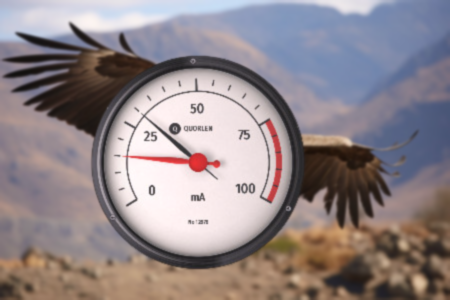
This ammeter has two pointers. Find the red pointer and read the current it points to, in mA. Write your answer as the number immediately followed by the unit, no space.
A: 15mA
